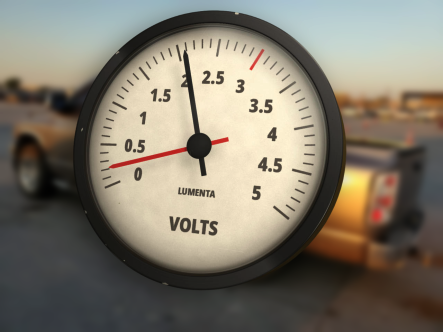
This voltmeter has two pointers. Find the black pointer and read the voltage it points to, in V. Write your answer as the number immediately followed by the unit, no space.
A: 2.1V
